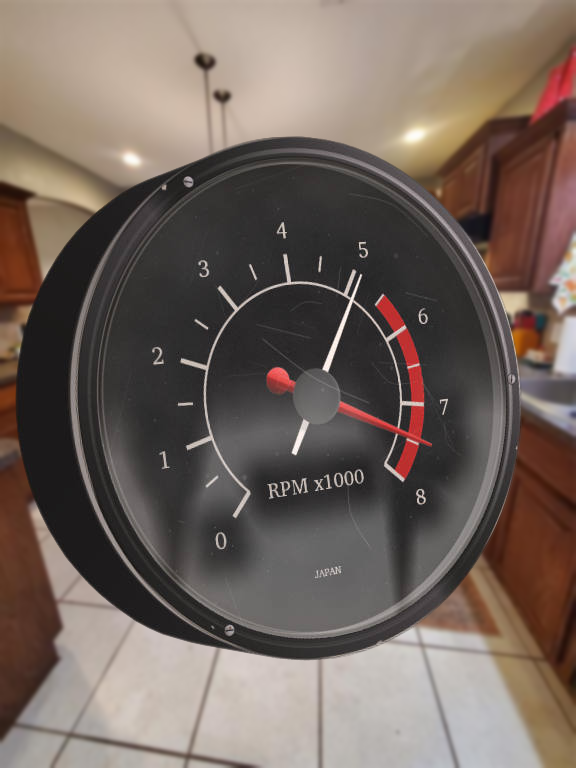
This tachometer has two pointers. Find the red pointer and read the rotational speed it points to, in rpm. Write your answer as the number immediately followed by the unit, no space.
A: 7500rpm
